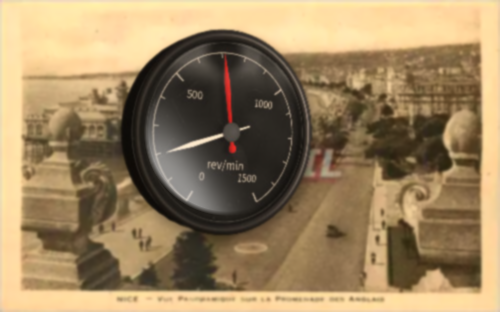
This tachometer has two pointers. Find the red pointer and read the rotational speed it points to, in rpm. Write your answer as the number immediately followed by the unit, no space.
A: 700rpm
